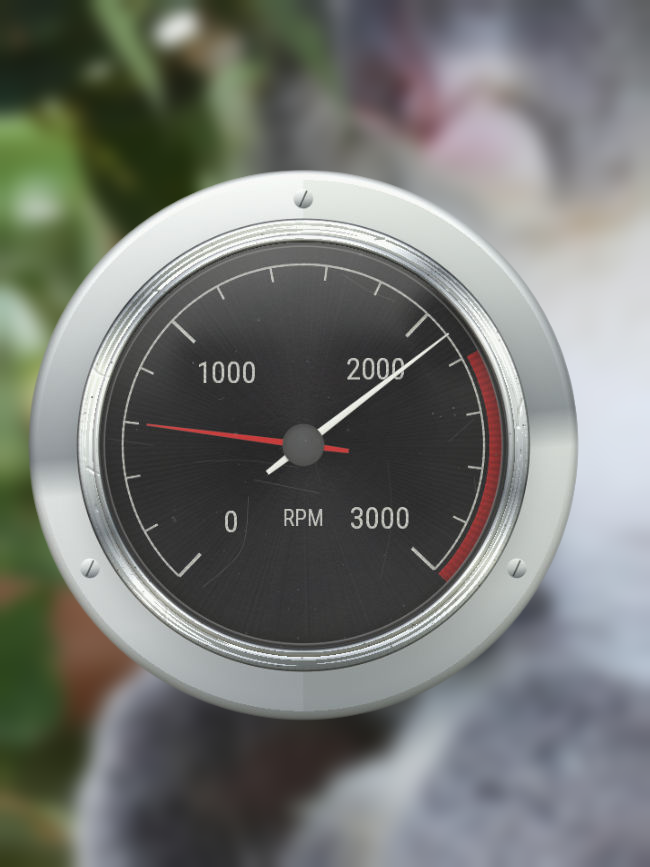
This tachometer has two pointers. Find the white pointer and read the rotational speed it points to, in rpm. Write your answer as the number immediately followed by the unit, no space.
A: 2100rpm
